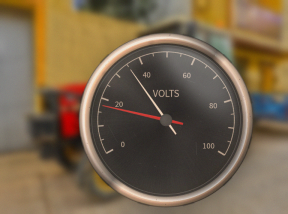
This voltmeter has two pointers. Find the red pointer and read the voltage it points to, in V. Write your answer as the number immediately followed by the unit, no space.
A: 17.5V
